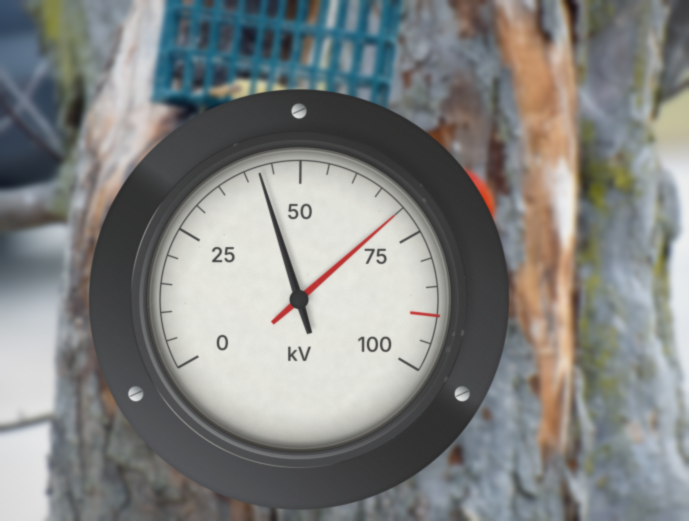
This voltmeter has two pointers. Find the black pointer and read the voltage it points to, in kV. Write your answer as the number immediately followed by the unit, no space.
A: 42.5kV
